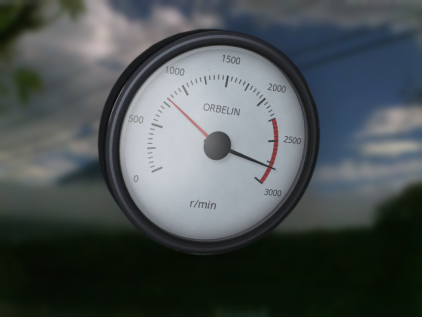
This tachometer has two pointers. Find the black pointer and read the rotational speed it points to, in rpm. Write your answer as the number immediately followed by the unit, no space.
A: 2800rpm
